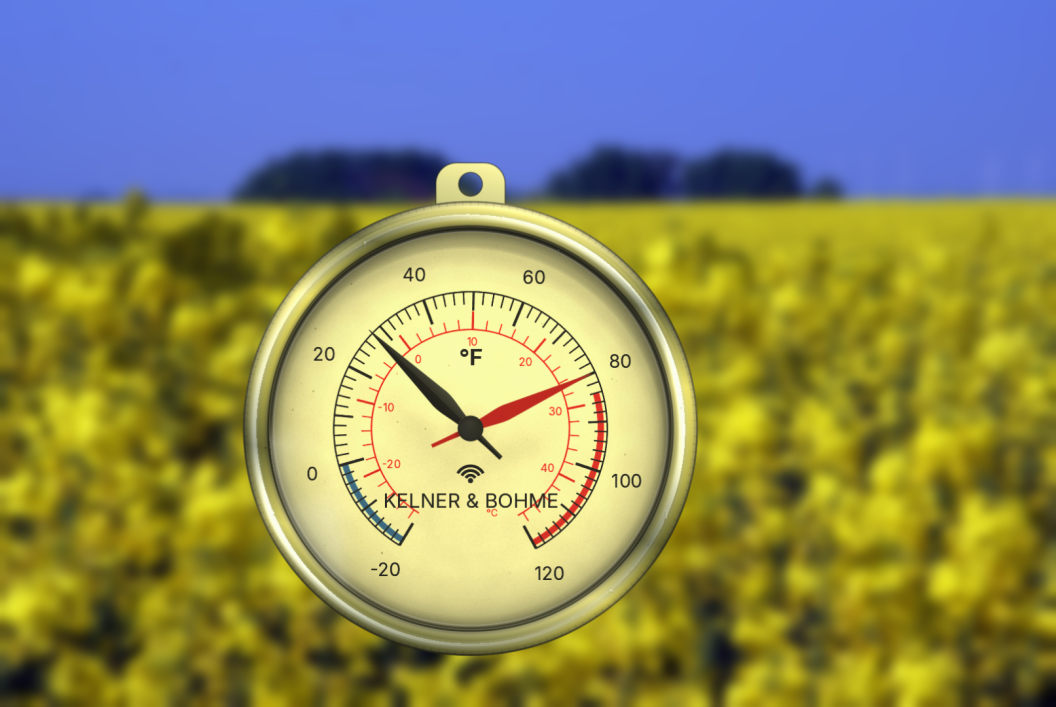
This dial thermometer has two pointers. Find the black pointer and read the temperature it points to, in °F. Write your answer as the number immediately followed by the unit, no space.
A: 28°F
